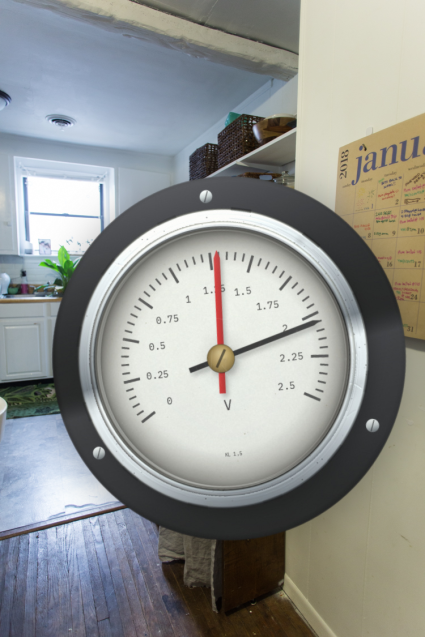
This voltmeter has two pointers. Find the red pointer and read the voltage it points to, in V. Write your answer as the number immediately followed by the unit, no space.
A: 1.3V
